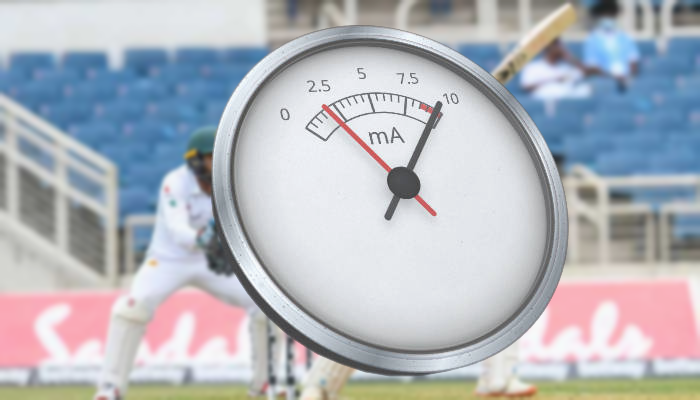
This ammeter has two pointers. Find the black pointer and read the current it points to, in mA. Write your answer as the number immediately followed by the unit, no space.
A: 9.5mA
